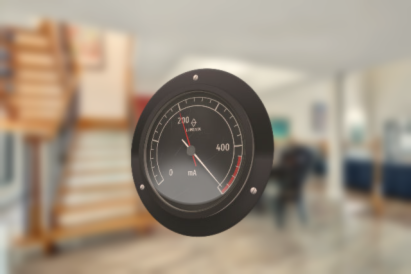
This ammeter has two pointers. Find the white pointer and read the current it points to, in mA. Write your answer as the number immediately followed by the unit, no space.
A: 490mA
